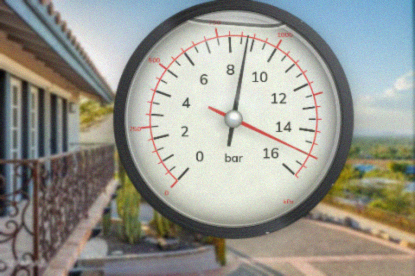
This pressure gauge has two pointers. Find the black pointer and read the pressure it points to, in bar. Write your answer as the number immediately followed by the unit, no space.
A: 8.75bar
